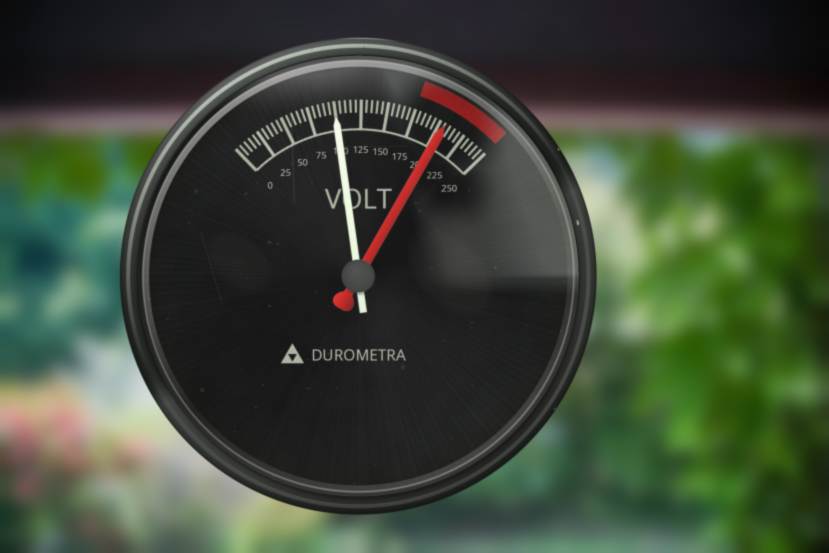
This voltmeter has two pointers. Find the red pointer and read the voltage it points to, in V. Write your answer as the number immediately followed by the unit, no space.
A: 205V
